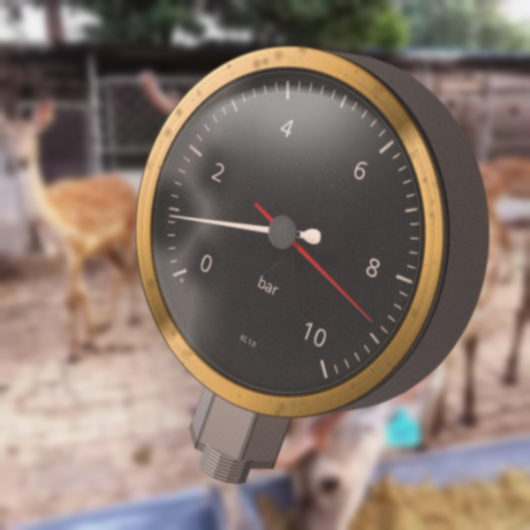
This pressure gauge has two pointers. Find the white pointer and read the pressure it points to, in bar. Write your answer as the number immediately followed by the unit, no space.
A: 0.9bar
